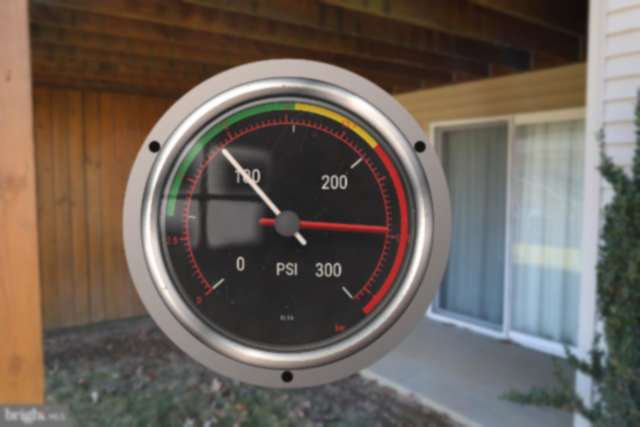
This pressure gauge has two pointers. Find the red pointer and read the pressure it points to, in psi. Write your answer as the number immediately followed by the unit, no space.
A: 250psi
